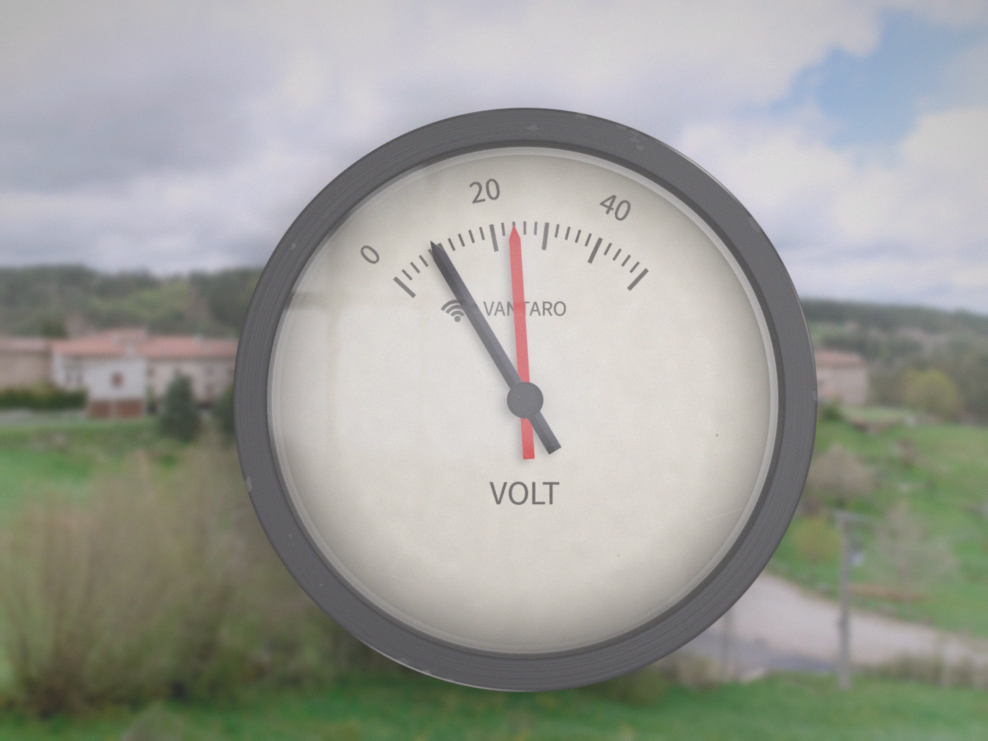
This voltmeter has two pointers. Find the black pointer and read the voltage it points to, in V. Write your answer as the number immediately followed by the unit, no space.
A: 9V
